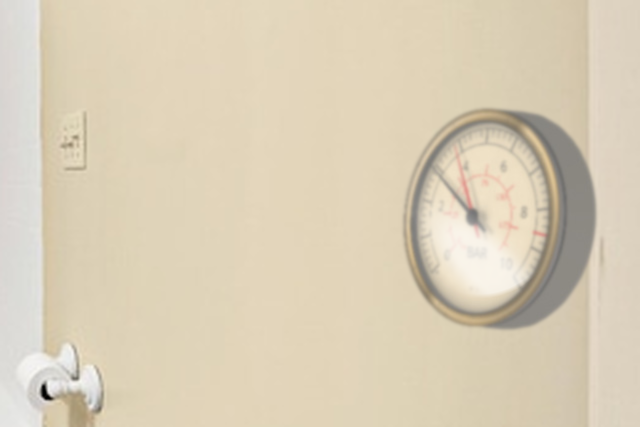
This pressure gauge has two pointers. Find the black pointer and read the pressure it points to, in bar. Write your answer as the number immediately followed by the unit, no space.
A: 3bar
